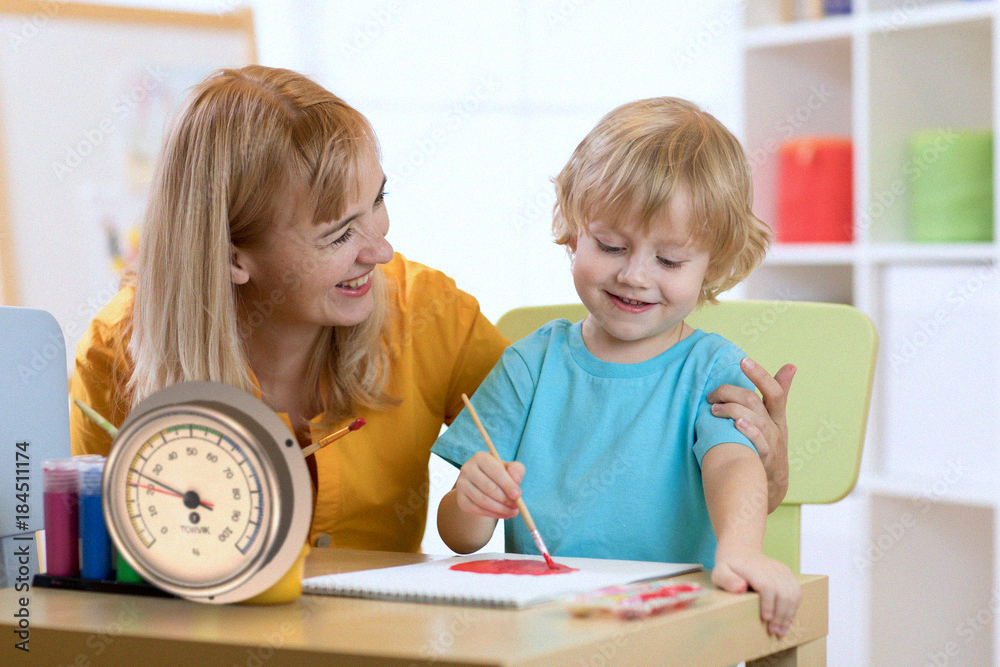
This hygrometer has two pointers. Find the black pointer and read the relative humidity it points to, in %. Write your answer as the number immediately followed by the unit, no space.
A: 25%
